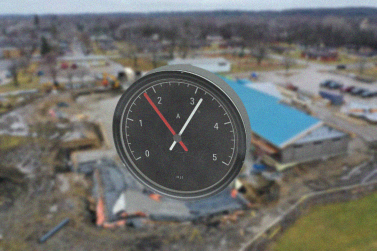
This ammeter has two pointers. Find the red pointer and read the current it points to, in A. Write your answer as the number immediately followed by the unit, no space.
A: 1.8A
